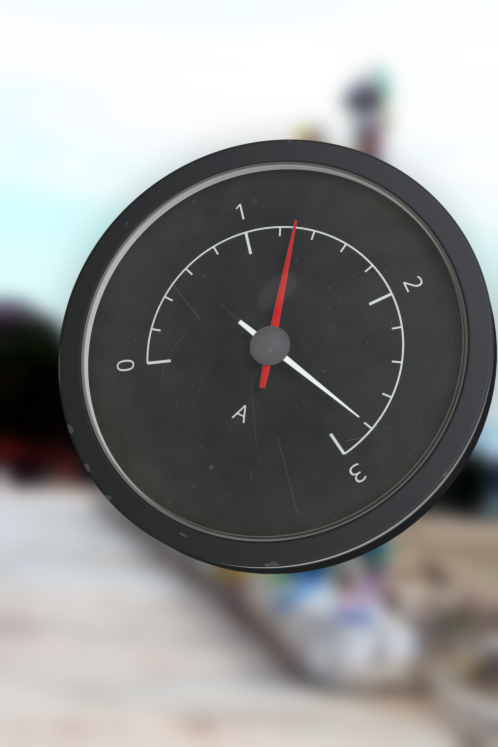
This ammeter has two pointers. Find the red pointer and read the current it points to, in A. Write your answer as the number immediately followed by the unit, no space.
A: 1.3A
